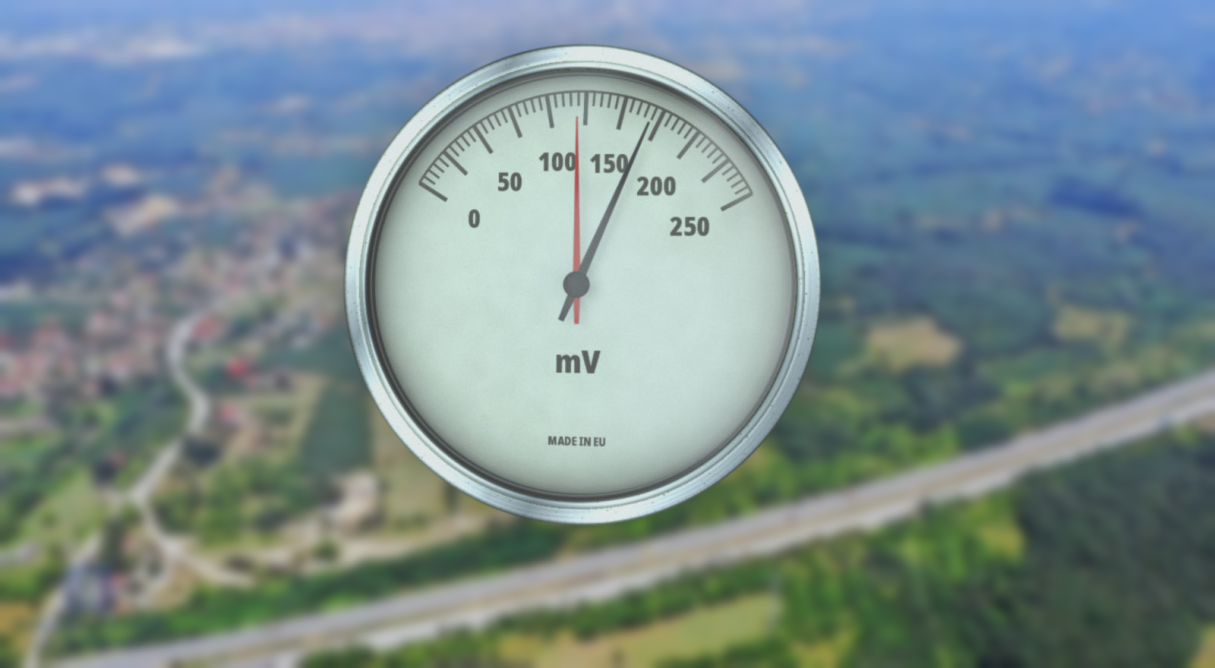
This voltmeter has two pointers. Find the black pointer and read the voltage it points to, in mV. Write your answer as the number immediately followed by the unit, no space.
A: 170mV
